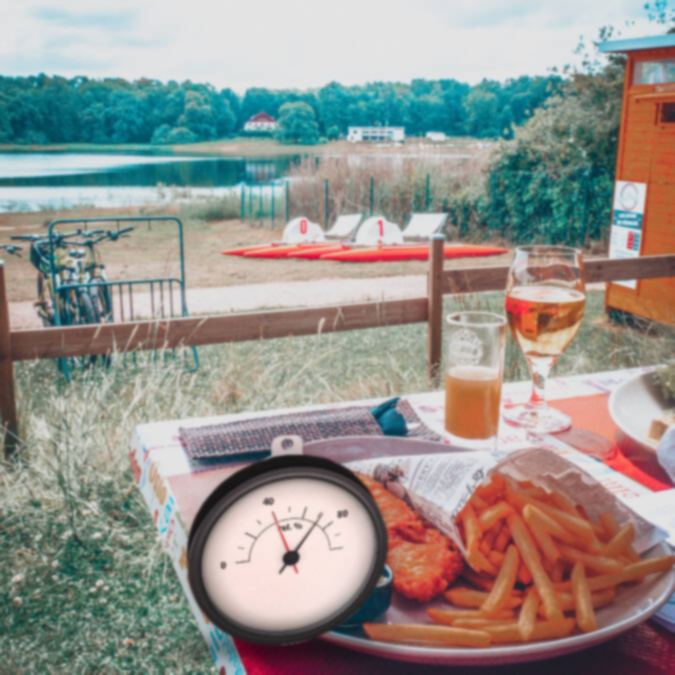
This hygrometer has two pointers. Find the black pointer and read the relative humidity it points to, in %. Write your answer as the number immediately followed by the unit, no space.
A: 70%
